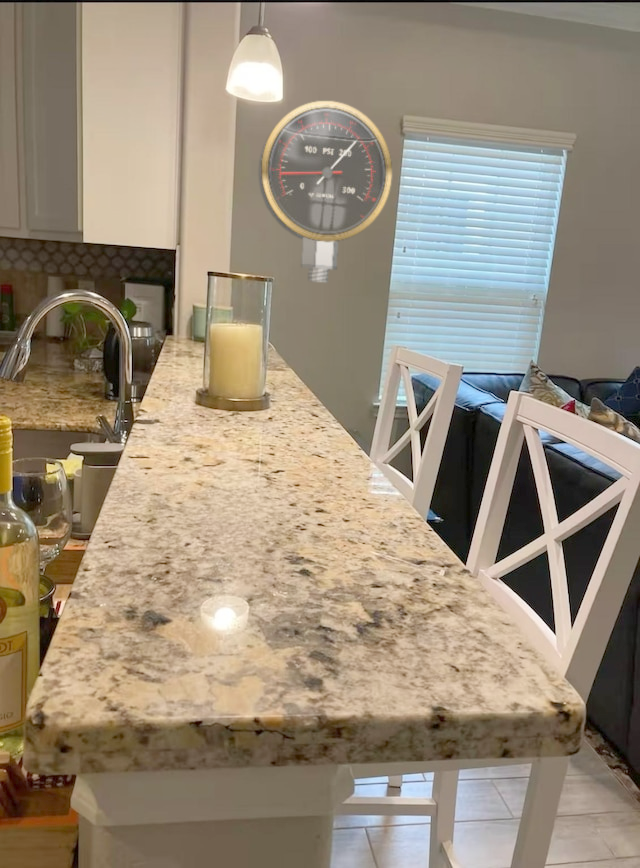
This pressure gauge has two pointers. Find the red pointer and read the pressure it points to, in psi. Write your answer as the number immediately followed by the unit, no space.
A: 30psi
